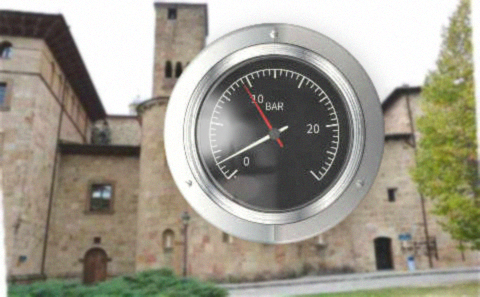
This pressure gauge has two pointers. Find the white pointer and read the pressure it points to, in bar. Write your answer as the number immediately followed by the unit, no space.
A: 1.5bar
